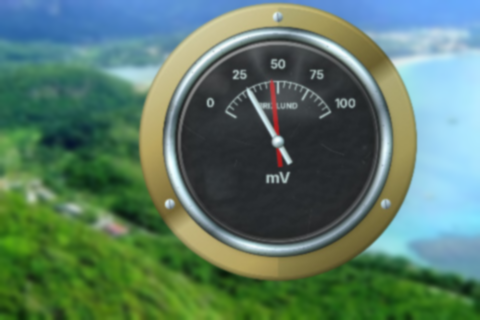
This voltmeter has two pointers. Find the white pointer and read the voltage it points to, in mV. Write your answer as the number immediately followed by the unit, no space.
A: 25mV
